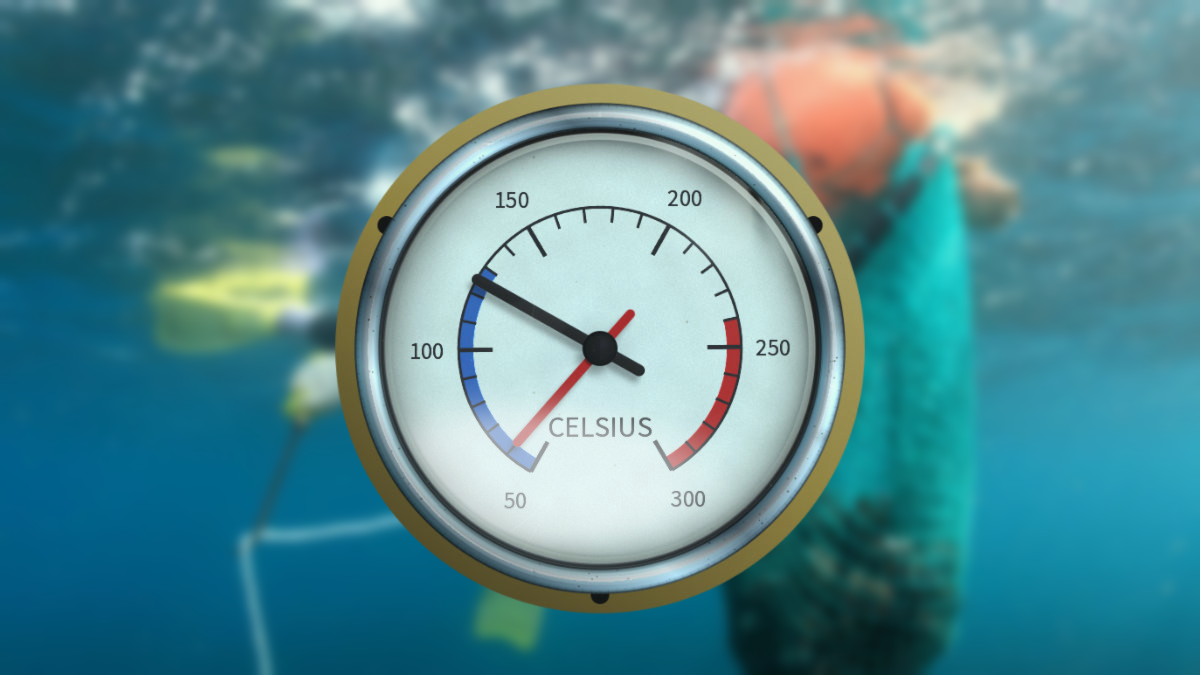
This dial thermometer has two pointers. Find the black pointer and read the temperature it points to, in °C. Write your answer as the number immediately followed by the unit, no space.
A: 125°C
